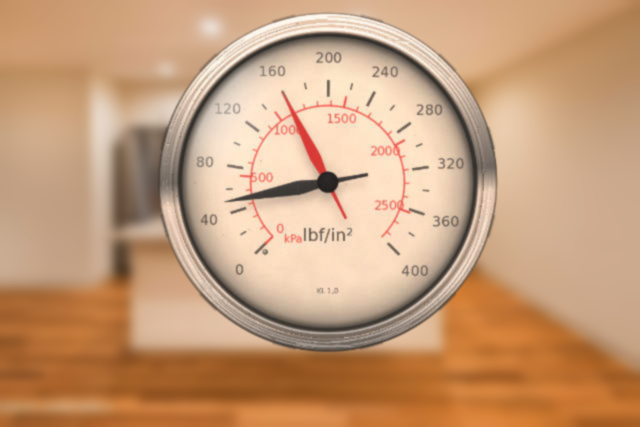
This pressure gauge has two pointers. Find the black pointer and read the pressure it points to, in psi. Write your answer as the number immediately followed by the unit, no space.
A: 50psi
